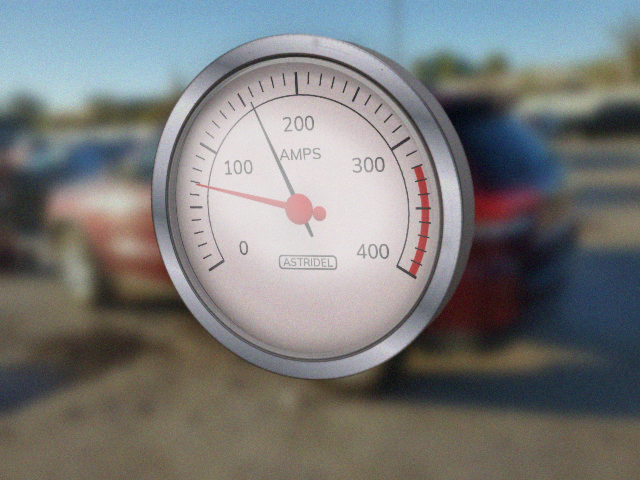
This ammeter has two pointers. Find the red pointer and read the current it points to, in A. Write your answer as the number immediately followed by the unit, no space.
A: 70A
